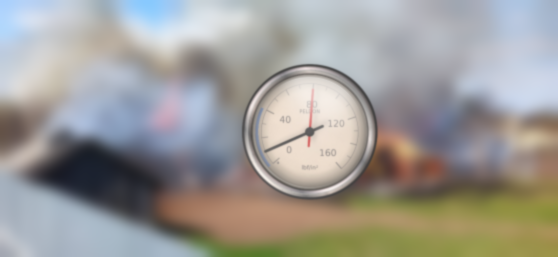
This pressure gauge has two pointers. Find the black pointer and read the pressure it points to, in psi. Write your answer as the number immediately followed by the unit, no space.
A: 10psi
